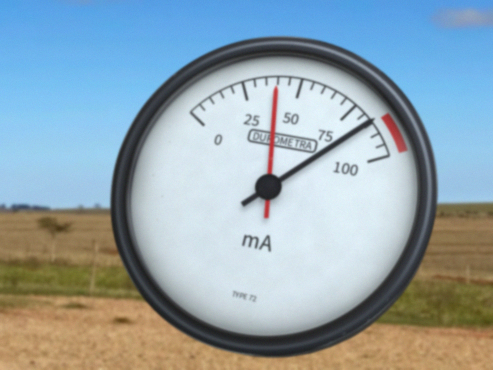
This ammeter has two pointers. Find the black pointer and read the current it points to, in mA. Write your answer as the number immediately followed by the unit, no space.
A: 85mA
